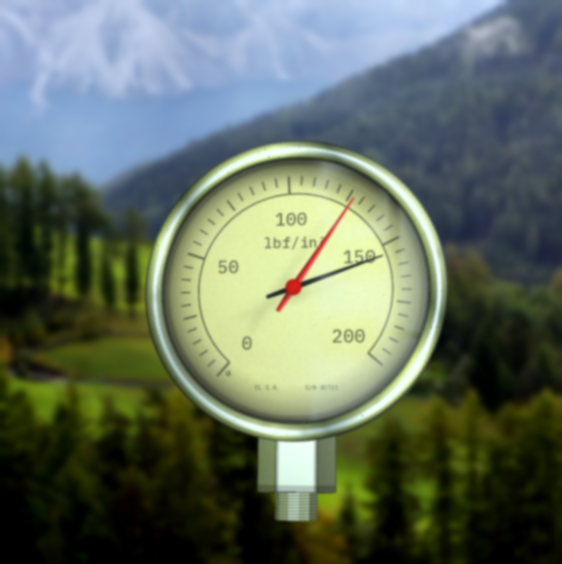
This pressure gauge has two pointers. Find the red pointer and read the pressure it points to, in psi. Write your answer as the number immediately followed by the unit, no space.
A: 127.5psi
